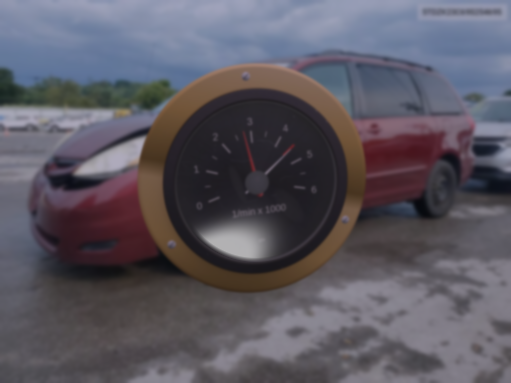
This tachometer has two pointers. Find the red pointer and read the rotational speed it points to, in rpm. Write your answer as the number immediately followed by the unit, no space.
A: 2750rpm
